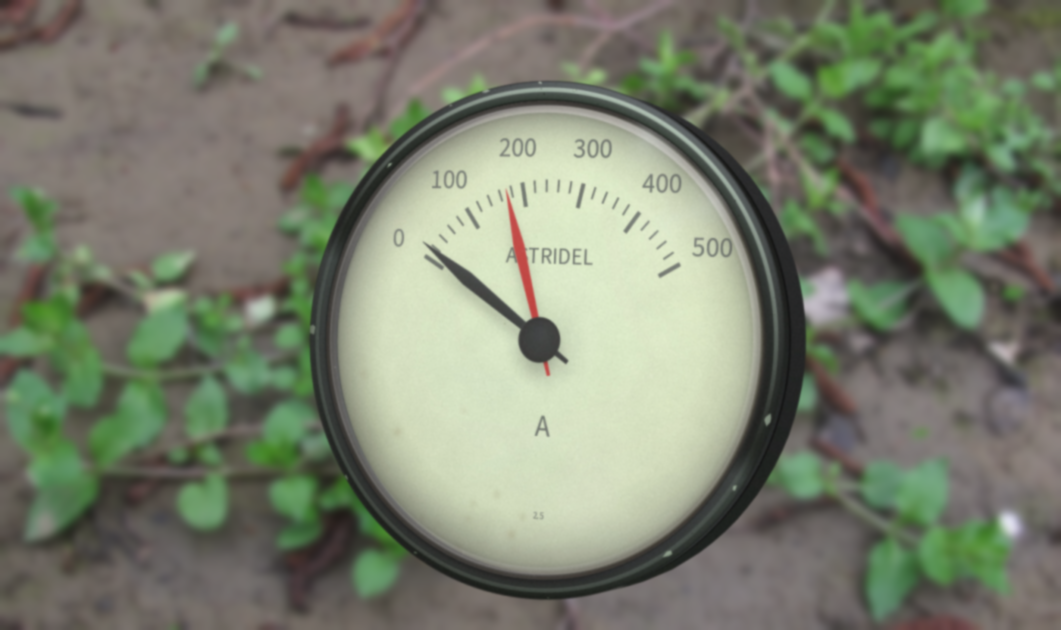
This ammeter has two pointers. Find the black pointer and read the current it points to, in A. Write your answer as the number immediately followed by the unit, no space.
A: 20A
